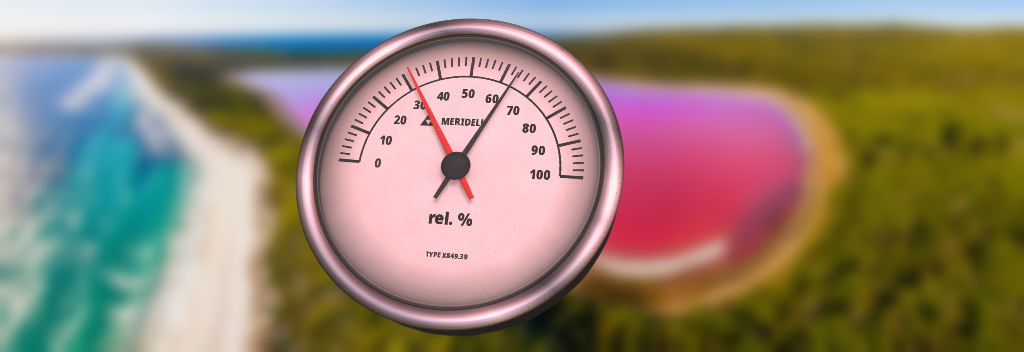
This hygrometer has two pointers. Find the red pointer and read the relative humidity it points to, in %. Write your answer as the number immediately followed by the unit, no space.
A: 32%
